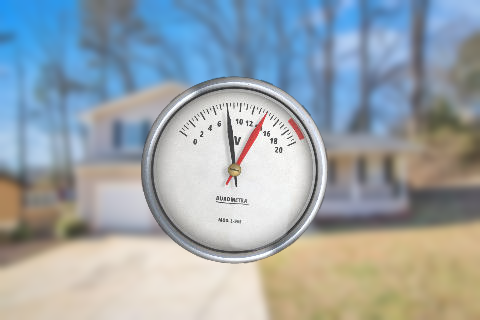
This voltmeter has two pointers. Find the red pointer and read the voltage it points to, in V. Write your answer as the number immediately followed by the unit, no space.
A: 14V
